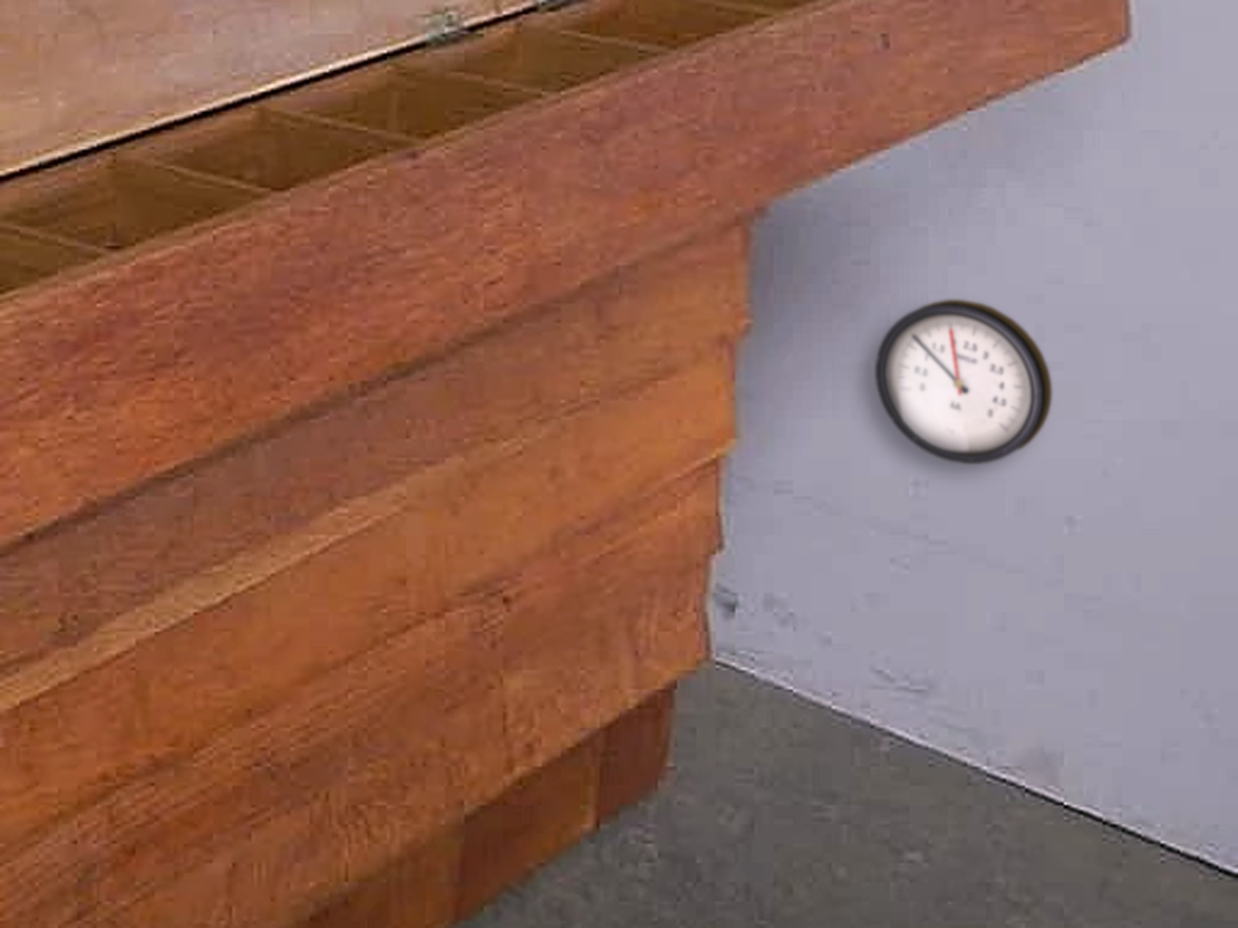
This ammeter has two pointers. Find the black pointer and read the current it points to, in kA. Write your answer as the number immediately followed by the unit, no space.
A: 1.25kA
